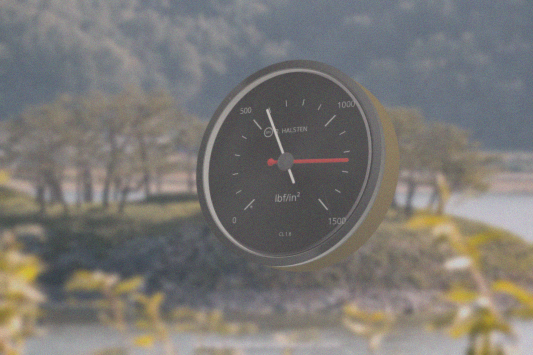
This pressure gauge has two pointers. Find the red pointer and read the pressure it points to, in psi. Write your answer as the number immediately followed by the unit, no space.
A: 1250psi
